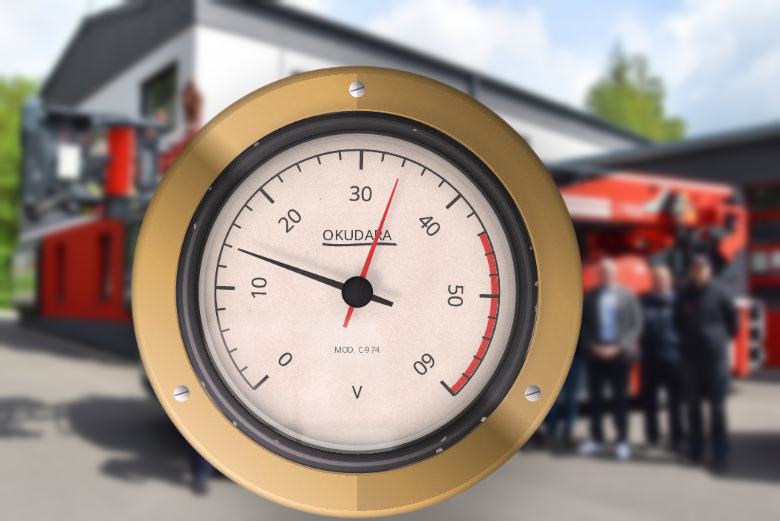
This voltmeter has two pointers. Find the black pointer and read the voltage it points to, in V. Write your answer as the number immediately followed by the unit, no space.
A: 14V
